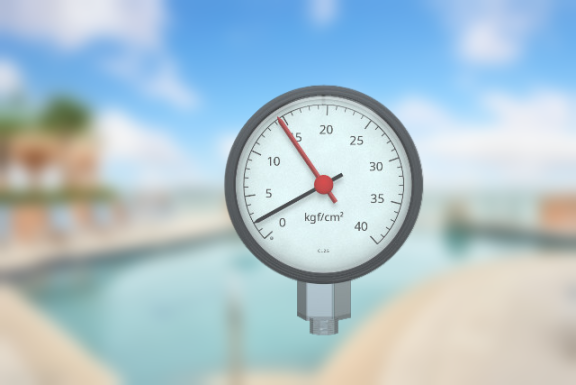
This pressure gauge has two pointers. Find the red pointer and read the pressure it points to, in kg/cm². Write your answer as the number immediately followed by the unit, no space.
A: 14.5kg/cm²
